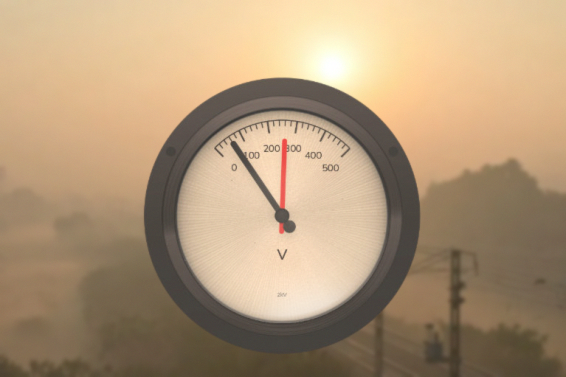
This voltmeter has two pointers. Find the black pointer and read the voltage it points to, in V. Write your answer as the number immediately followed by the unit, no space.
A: 60V
